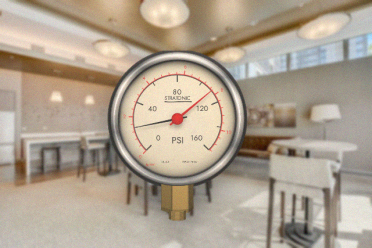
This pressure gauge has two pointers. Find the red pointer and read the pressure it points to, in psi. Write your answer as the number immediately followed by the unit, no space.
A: 110psi
